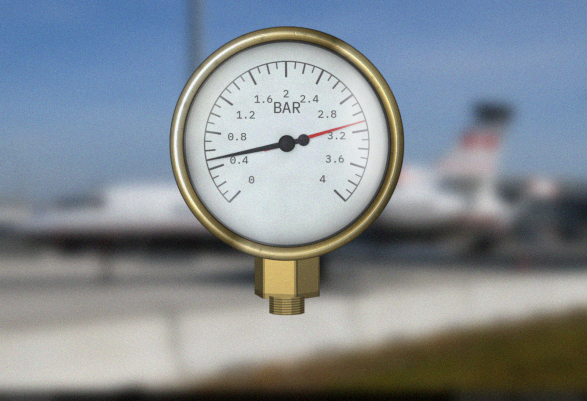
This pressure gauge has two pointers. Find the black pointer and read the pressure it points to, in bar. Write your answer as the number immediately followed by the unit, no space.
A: 0.5bar
